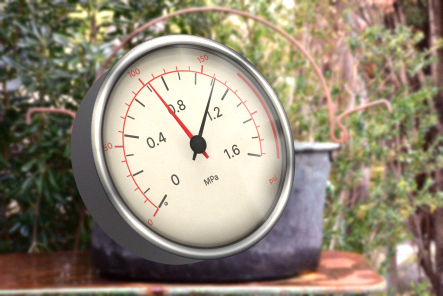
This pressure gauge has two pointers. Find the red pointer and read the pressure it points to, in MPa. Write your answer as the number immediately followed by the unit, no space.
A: 0.7MPa
